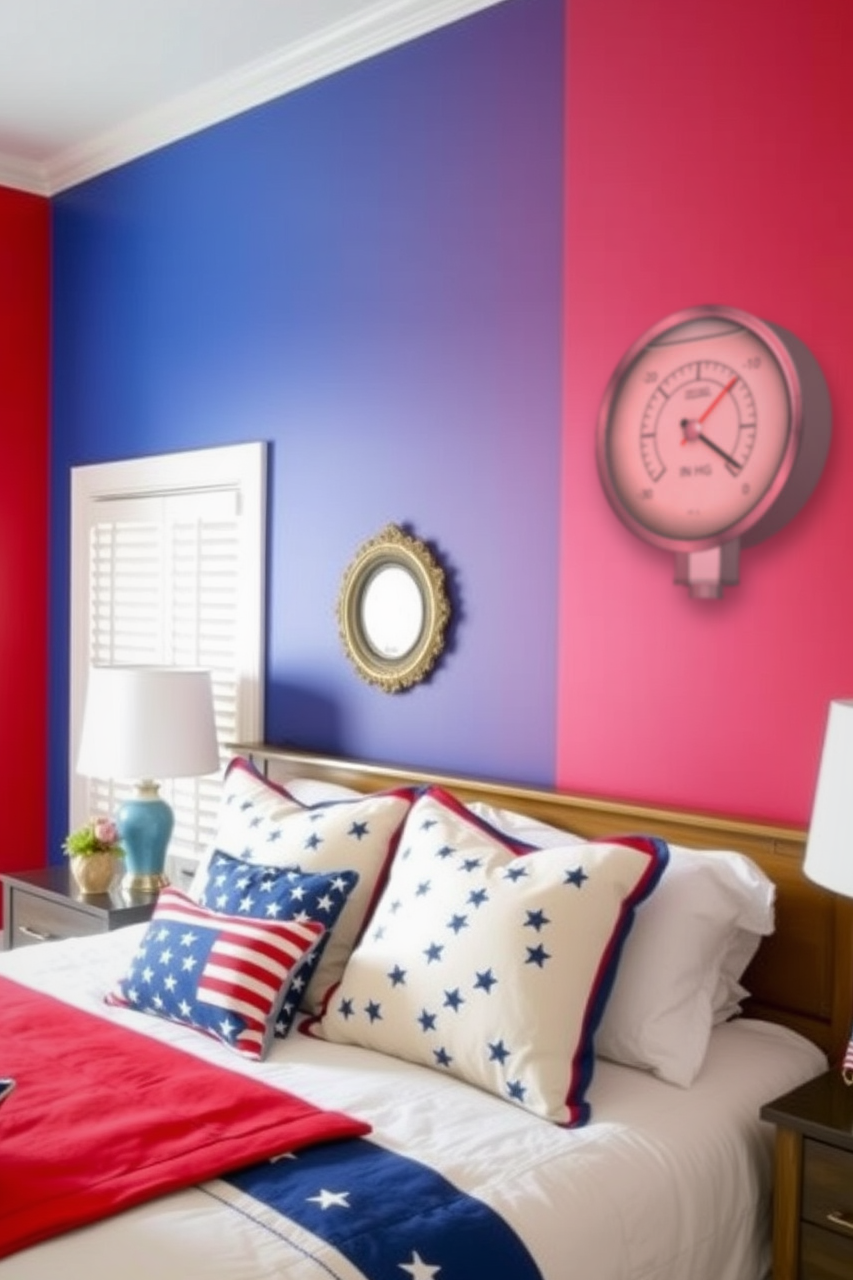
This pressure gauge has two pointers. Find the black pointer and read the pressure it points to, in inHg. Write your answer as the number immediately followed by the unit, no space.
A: -1inHg
